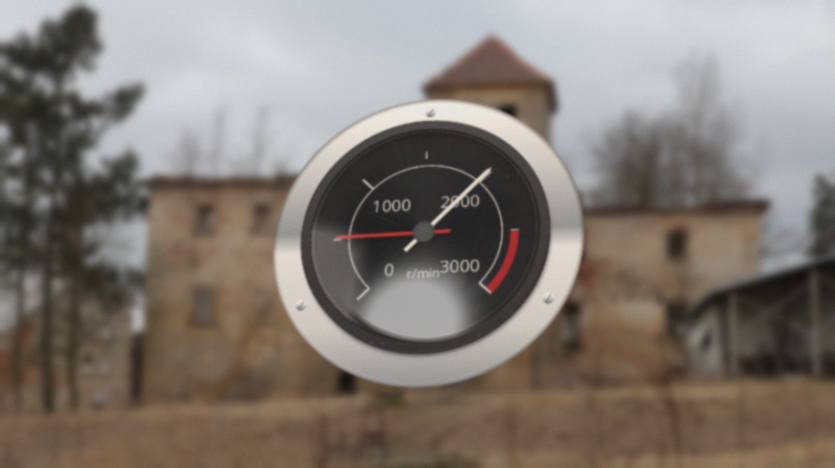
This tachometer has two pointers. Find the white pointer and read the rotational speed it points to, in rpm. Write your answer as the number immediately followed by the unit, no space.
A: 2000rpm
